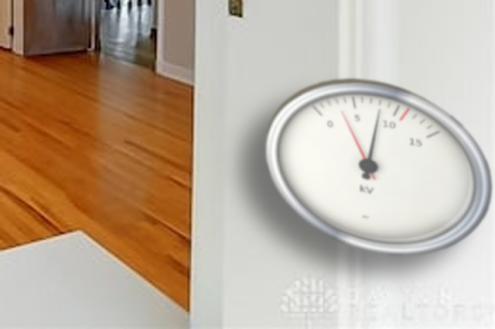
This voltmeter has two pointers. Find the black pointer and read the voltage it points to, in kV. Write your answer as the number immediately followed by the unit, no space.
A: 8kV
